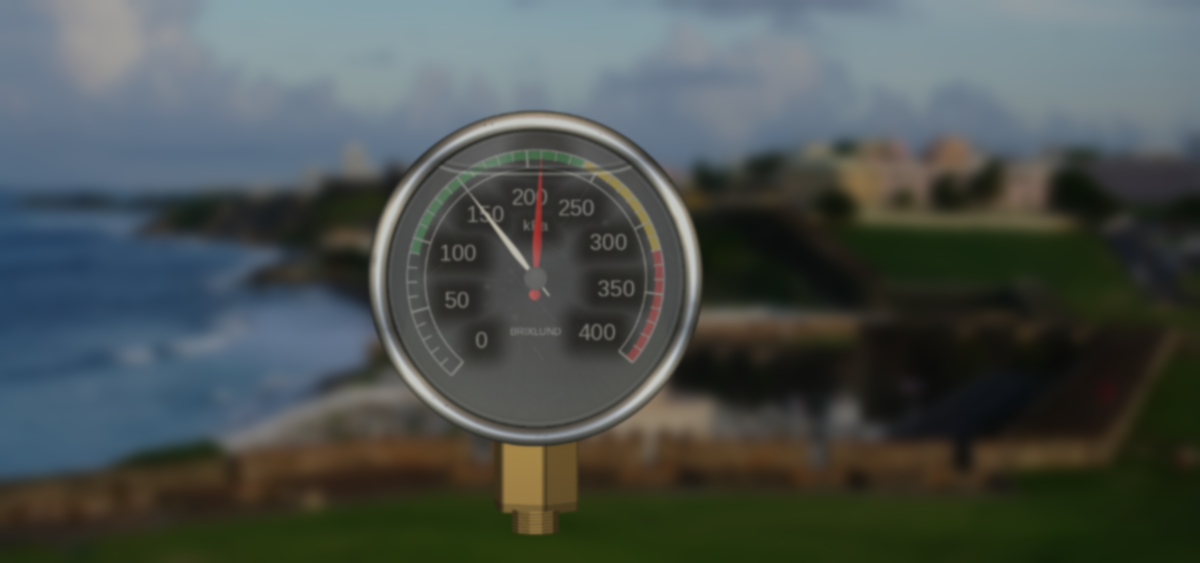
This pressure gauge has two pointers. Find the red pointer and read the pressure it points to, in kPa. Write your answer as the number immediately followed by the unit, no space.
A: 210kPa
